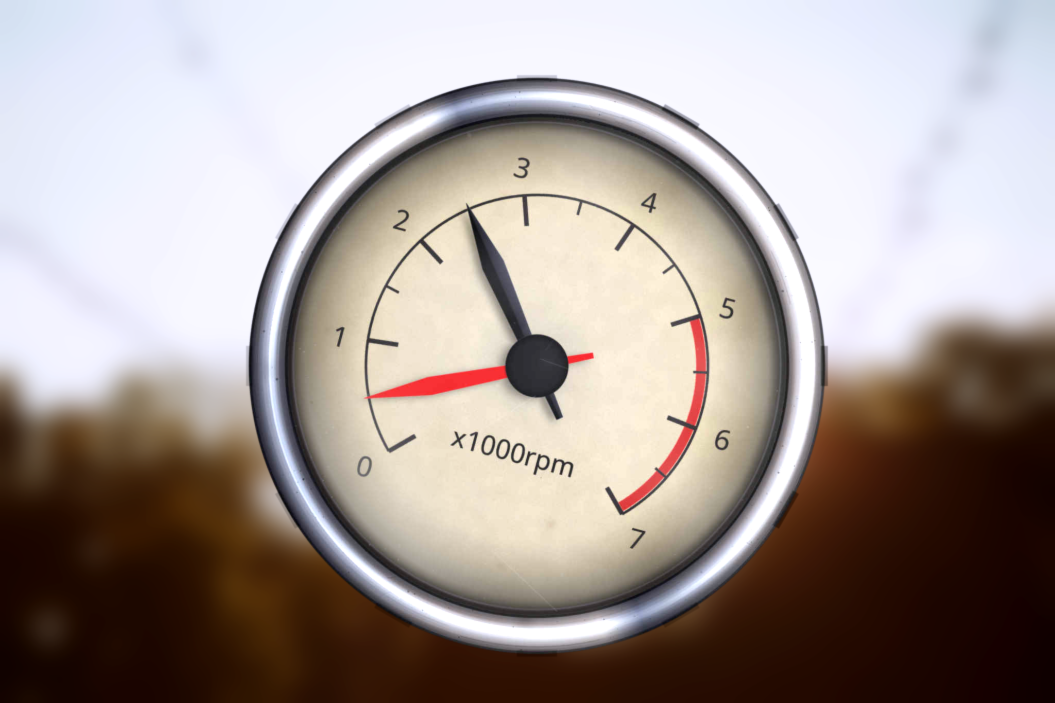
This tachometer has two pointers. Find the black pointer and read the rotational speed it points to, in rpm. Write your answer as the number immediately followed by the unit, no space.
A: 2500rpm
